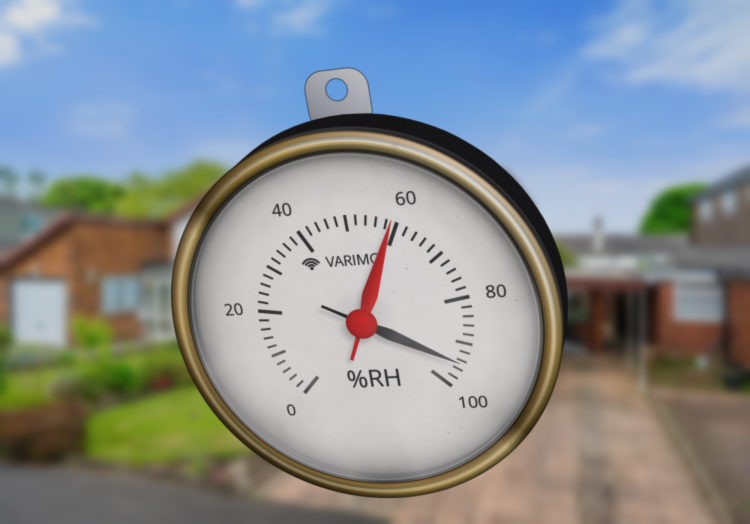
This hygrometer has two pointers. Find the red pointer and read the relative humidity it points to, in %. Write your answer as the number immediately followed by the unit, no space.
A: 59%
